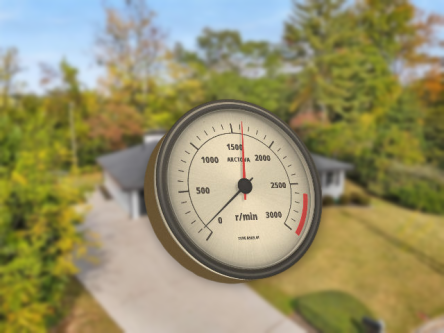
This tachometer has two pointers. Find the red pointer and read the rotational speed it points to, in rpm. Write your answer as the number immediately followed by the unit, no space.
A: 1600rpm
